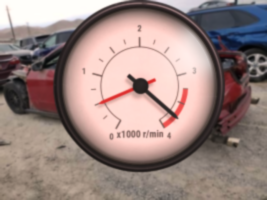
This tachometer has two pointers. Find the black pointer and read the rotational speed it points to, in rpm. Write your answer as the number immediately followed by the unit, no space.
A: 3750rpm
